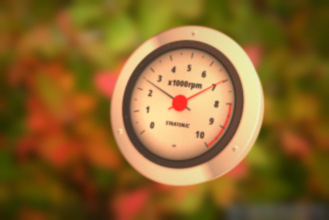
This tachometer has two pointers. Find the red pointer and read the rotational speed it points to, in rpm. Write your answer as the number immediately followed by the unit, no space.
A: 7000rpm
